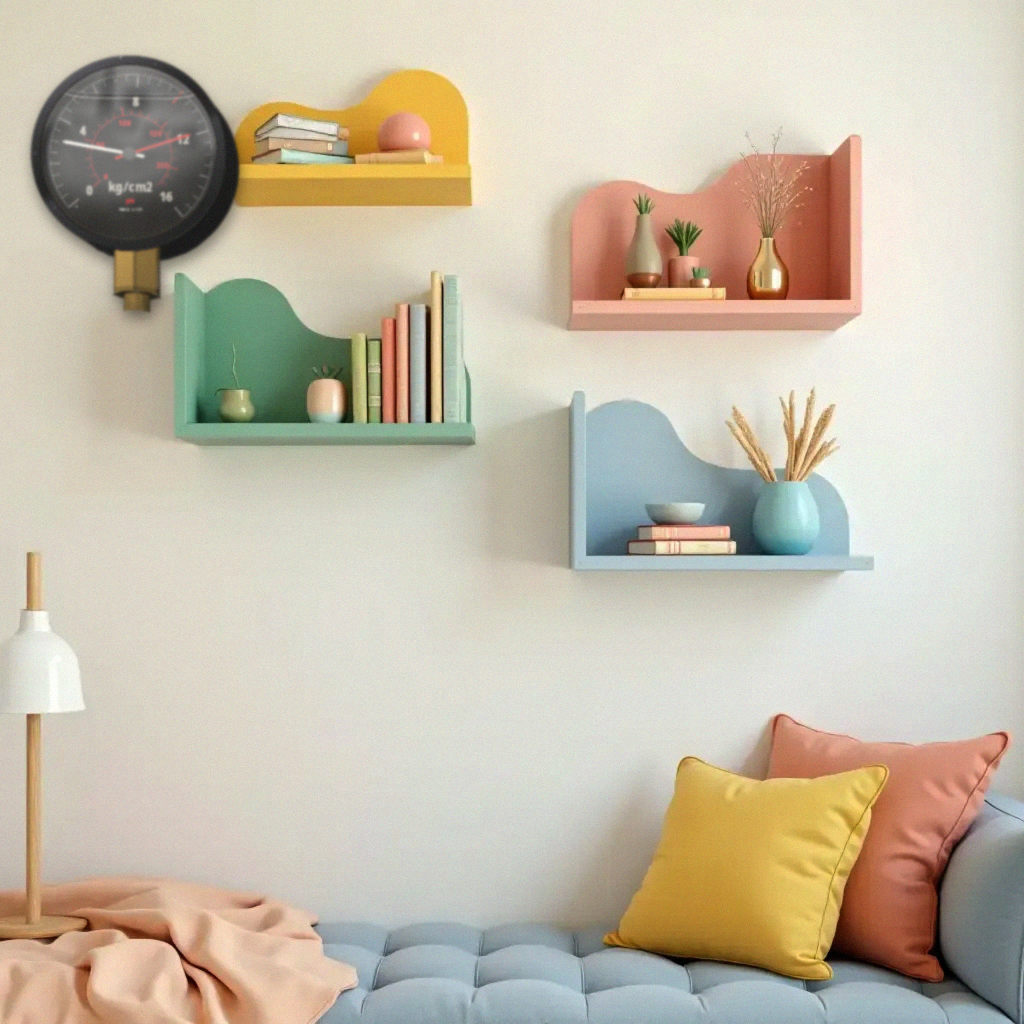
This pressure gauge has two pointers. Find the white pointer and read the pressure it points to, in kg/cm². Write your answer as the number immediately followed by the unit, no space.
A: 3kg/cm²
